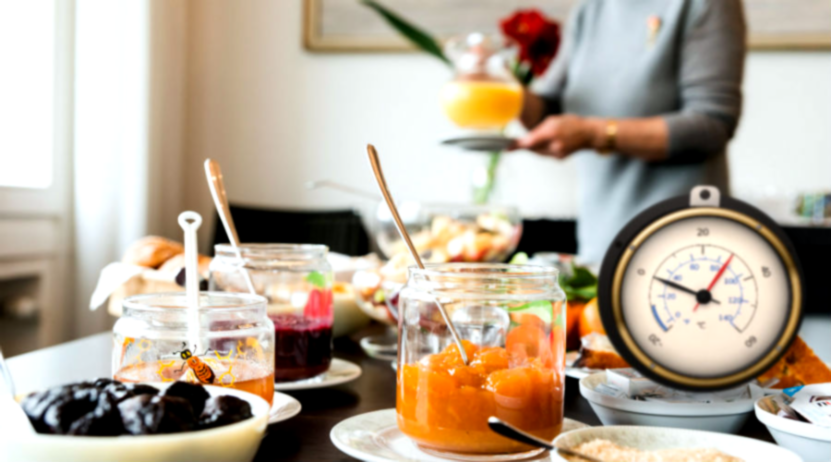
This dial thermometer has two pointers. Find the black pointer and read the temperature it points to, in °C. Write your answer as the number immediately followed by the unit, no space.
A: 0°C
